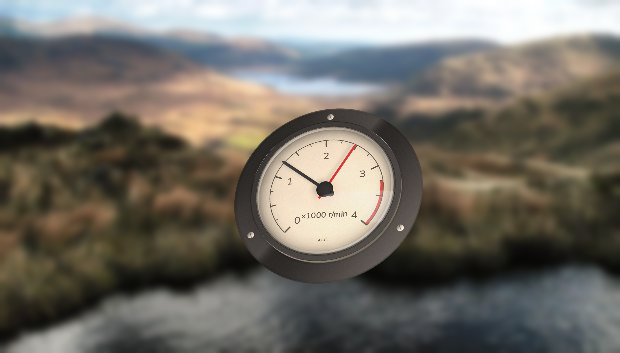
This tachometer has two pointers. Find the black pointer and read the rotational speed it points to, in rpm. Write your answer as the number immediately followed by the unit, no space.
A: 1250rpm
